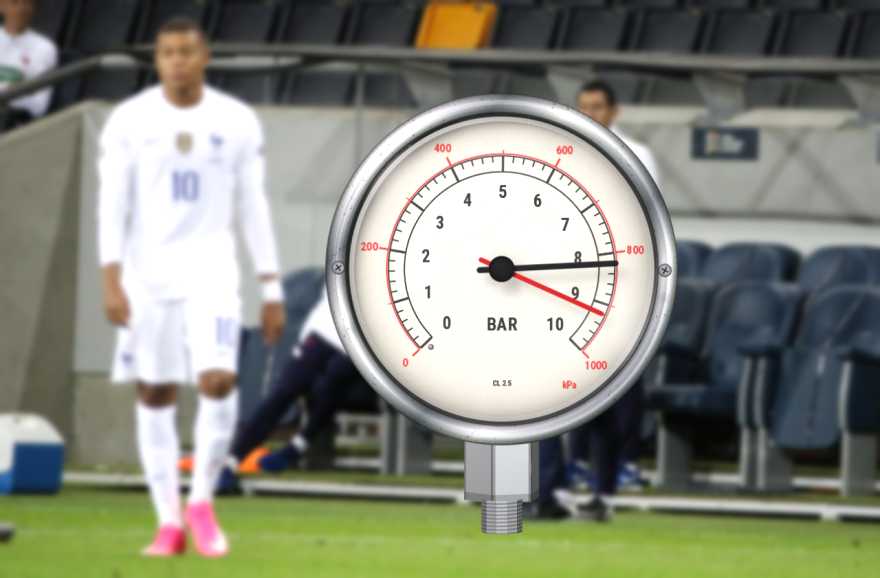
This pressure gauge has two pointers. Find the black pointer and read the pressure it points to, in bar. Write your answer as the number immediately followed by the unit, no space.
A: 8.2bar
